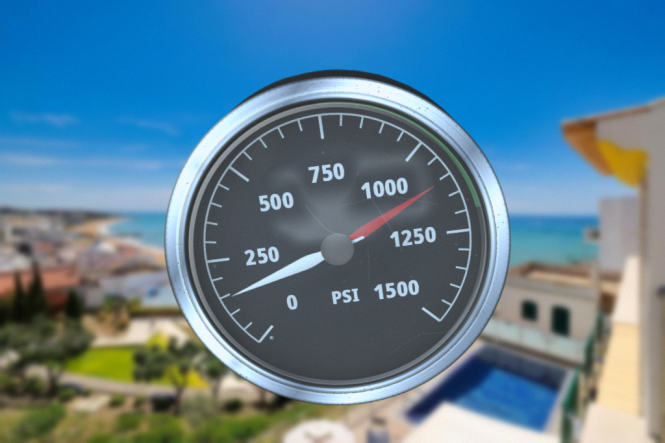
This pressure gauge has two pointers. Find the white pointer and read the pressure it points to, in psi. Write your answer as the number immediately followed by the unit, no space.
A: 150psi
